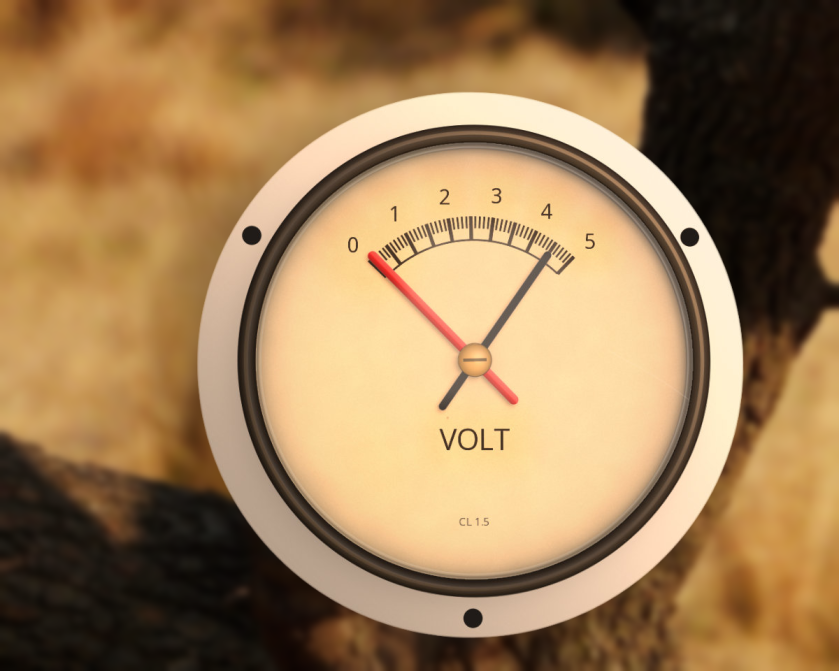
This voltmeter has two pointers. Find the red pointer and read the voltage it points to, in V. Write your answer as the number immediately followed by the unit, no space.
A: 0.1V
